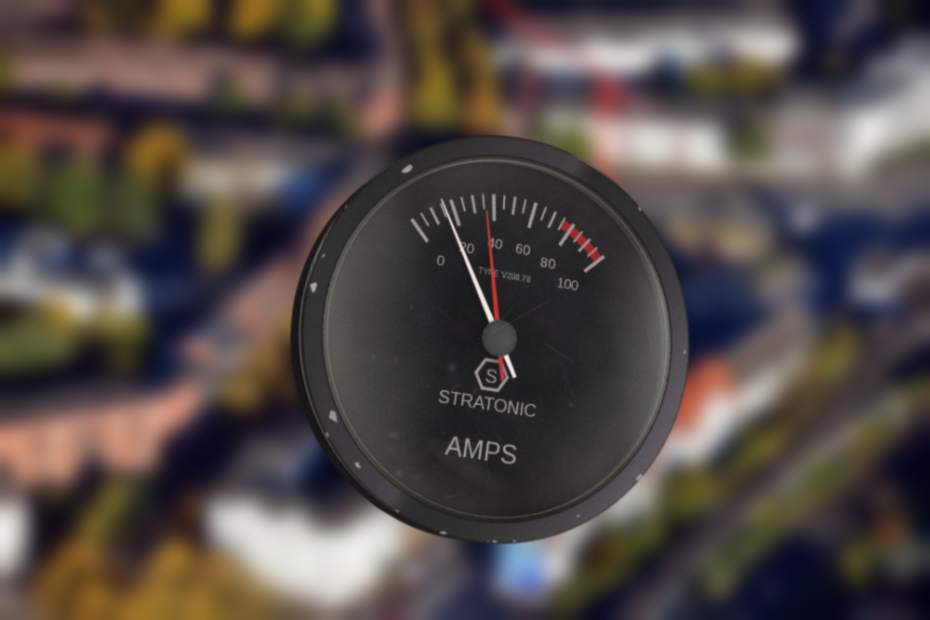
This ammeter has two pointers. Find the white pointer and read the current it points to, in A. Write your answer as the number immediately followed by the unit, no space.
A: 15A
